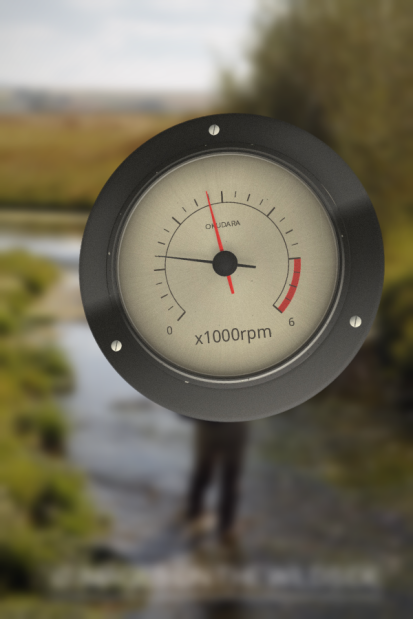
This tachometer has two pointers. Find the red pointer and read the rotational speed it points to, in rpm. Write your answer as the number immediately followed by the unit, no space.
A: 2750rpm
